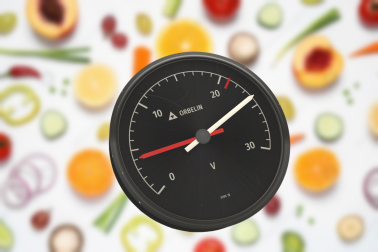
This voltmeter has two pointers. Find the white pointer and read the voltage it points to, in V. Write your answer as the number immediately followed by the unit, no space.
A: 24V
